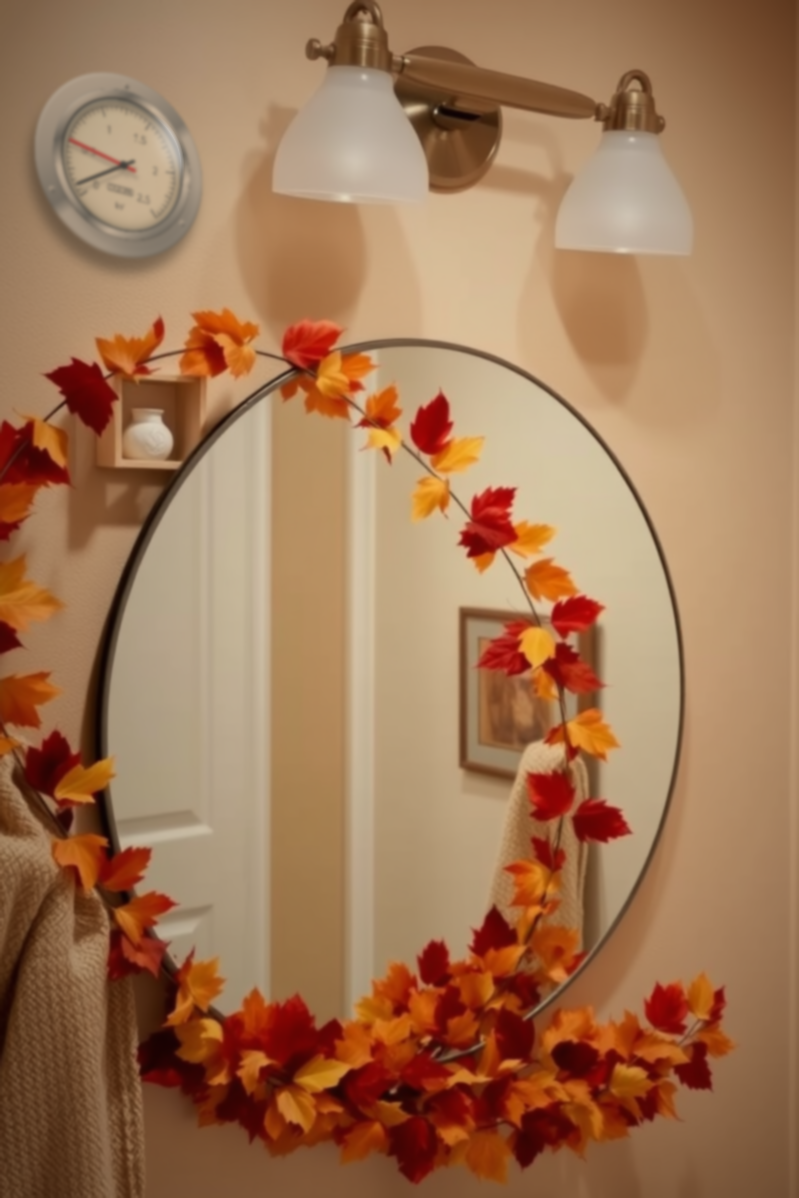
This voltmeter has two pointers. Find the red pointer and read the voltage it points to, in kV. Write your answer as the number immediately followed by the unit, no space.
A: 0.5kV
